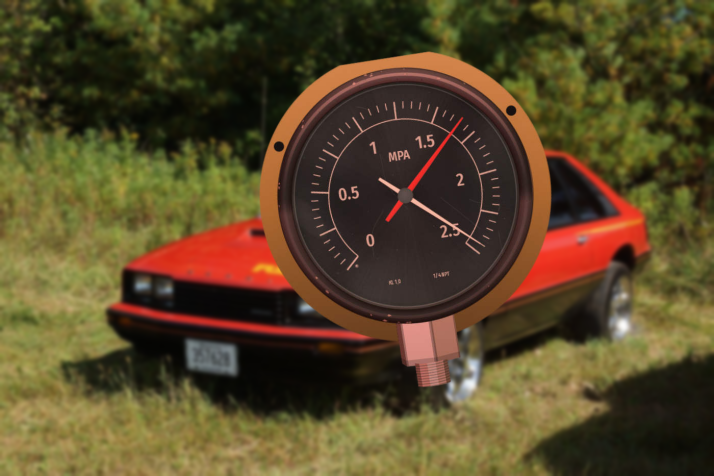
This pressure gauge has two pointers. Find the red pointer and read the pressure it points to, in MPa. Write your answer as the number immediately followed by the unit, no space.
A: 1.65MPa
